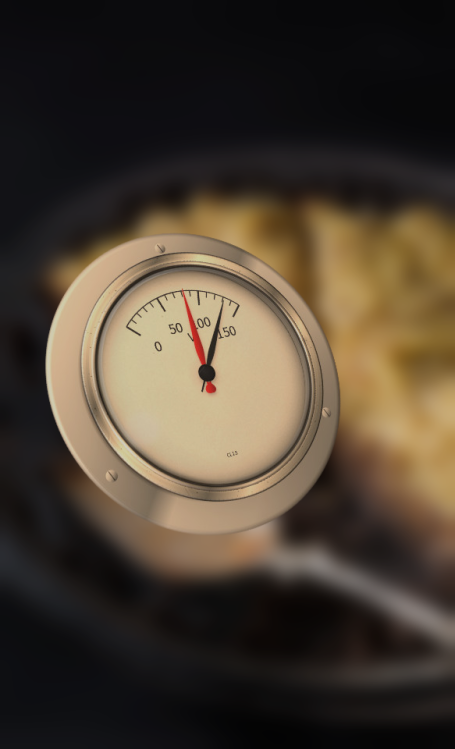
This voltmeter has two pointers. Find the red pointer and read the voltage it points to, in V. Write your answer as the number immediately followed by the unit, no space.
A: 80V
